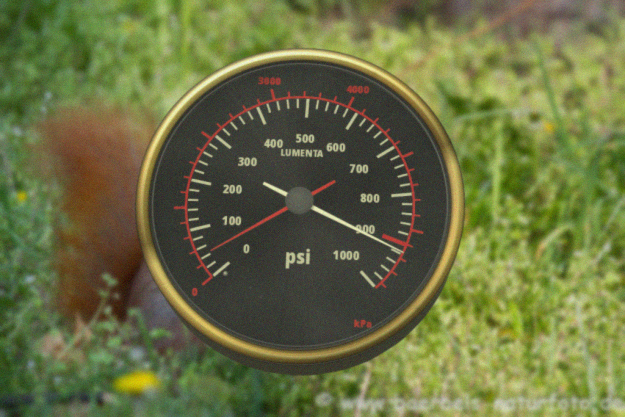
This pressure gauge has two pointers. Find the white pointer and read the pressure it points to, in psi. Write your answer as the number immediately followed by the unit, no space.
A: 920psi
